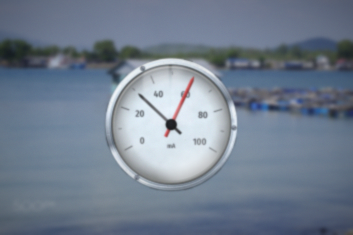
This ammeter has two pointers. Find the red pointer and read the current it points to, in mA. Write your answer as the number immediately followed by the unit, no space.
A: 60mA
